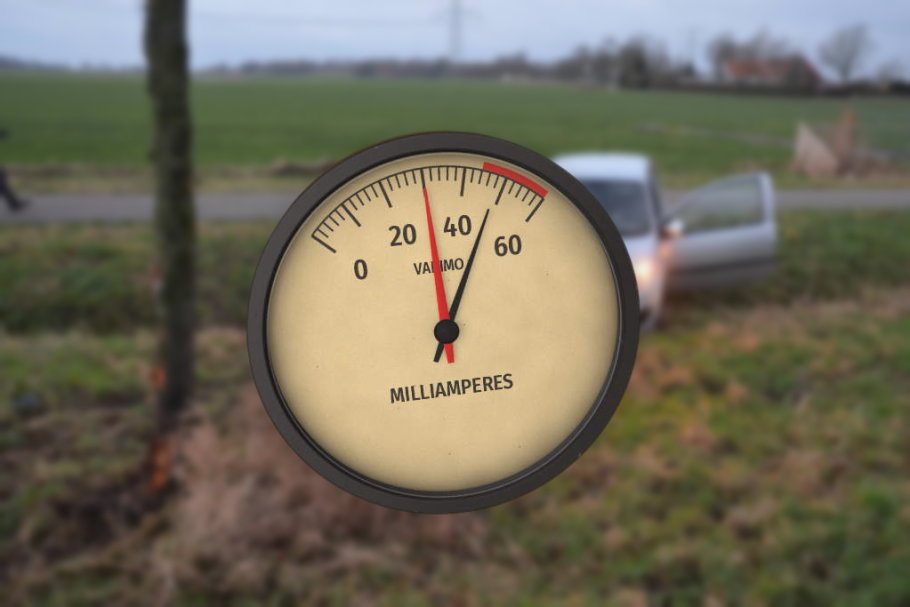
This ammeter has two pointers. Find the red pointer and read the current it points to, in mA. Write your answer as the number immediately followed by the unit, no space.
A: 30mA
